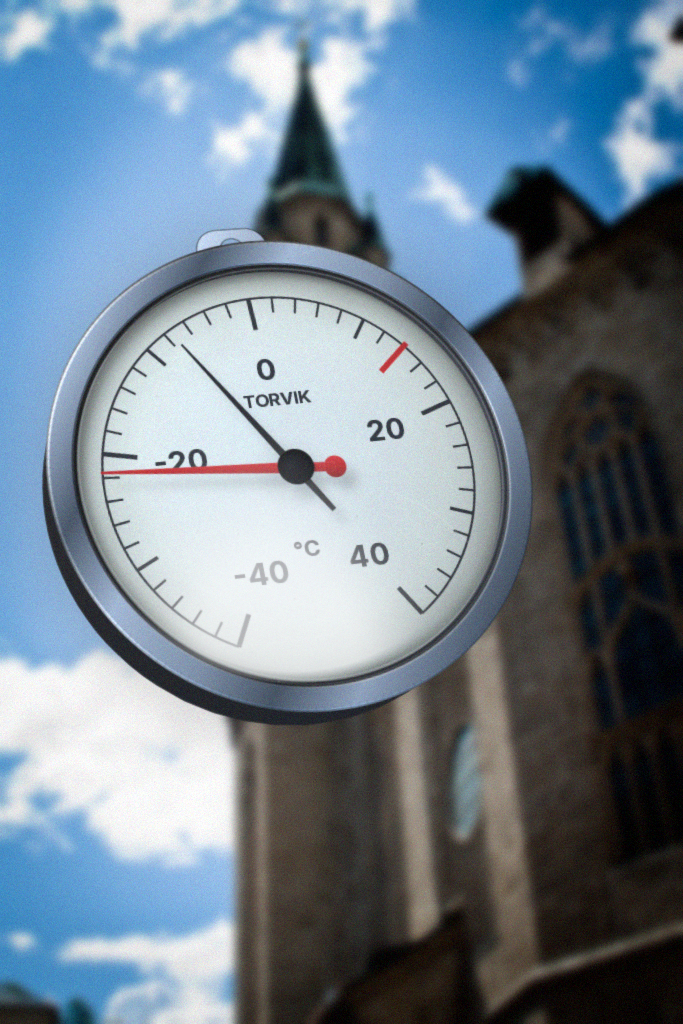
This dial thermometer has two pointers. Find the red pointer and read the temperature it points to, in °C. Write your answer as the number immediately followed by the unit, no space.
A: -22°C
